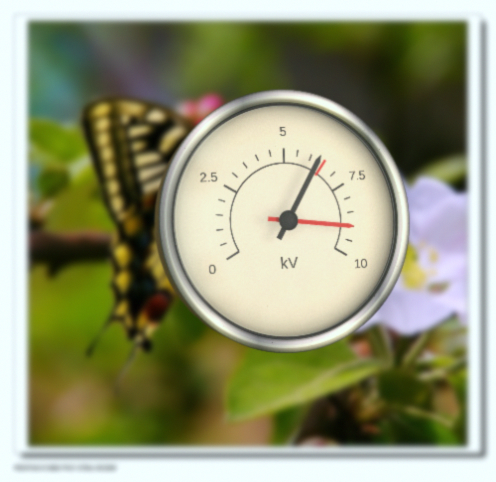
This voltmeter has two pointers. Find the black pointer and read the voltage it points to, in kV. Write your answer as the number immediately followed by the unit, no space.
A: 6.25kV
